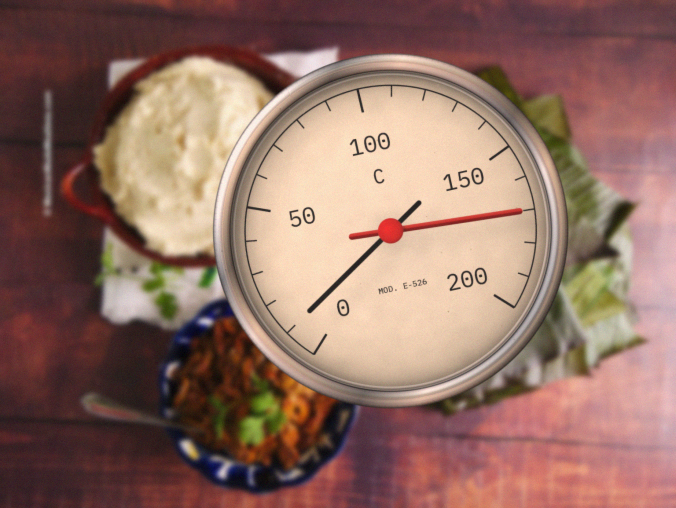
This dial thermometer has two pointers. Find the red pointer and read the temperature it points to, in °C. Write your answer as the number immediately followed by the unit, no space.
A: 170°C
